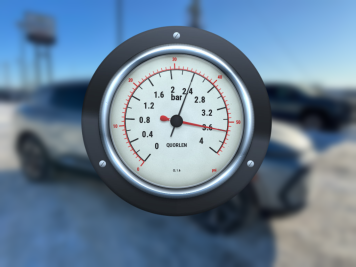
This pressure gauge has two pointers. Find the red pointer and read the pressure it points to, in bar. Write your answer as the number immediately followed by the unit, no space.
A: 3.6bar
